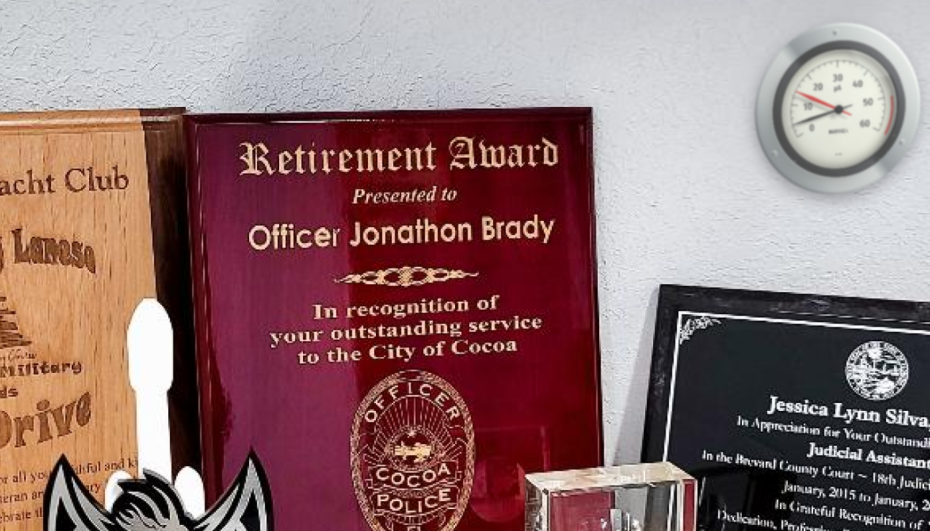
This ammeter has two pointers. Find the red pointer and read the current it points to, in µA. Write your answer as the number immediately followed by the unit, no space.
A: 14µA
